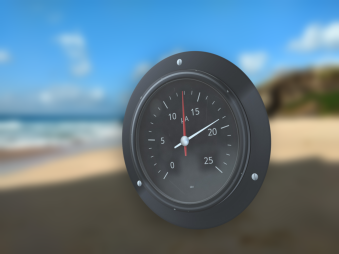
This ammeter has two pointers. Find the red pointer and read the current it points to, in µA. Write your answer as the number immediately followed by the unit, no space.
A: 13µA
